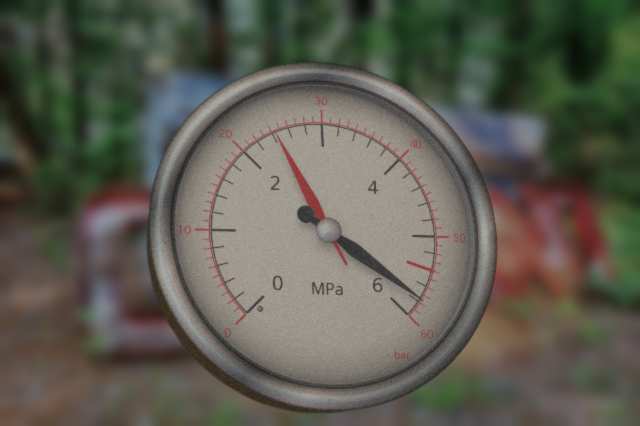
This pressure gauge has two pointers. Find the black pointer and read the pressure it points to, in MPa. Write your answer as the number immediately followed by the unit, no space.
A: 5.8MPa
